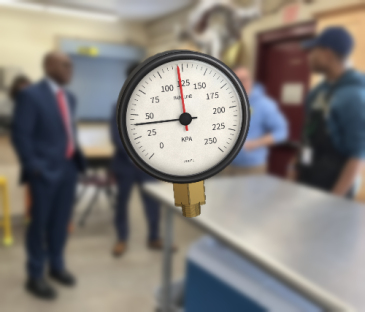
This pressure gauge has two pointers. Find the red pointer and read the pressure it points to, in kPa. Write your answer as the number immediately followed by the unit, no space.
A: 120kPa
